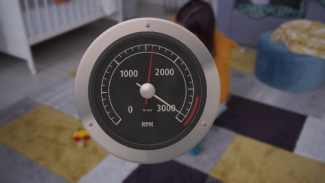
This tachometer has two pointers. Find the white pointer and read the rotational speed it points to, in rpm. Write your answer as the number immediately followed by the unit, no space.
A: 2900rpm
